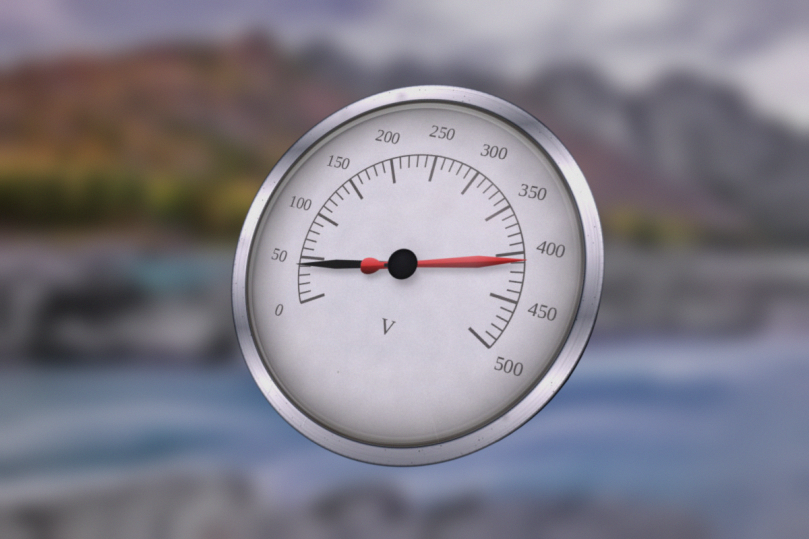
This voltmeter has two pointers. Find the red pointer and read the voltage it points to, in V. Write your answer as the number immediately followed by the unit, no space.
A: 410V
